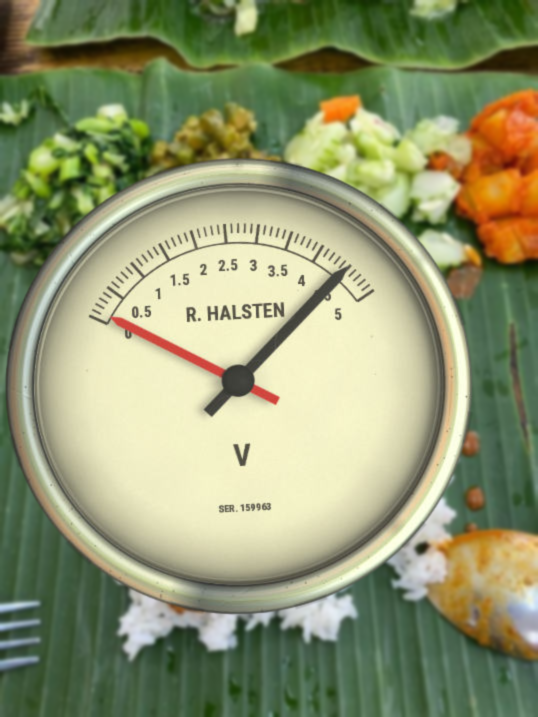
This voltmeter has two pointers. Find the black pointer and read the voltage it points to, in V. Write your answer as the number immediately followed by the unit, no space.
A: 4.5V
